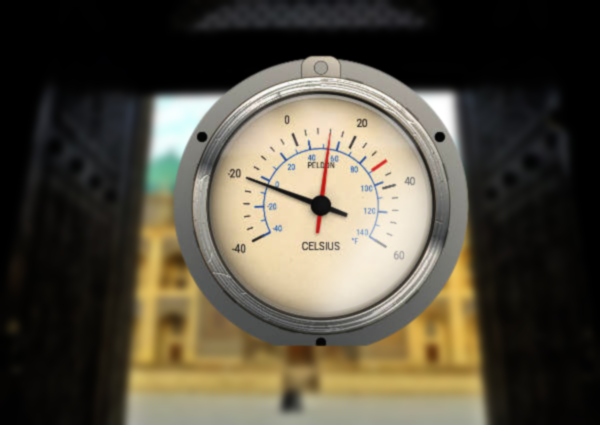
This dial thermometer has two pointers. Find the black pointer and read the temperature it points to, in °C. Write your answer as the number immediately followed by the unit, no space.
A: -20°C
